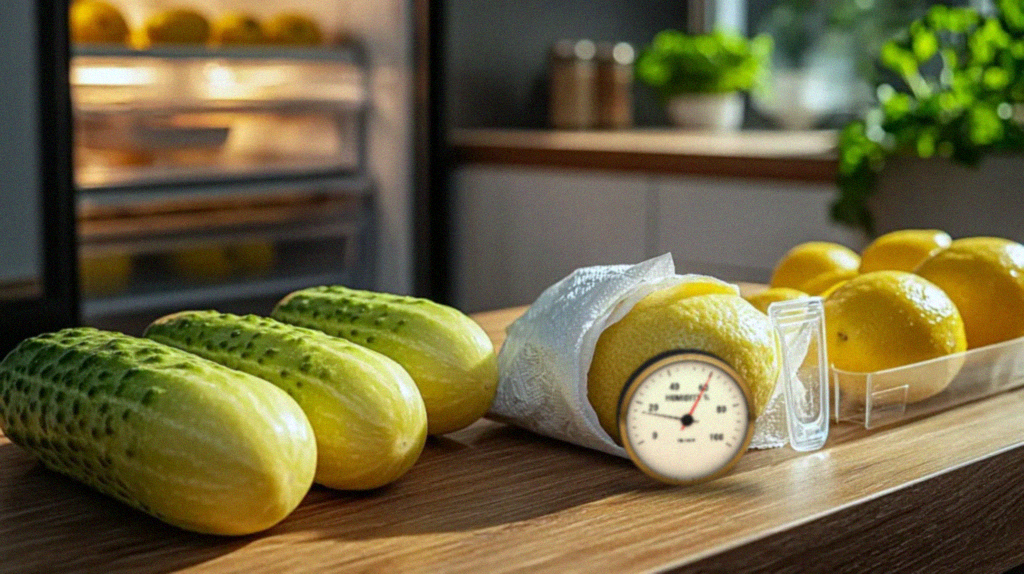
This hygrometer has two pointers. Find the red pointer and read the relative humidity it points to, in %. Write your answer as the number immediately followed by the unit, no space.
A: 60%
